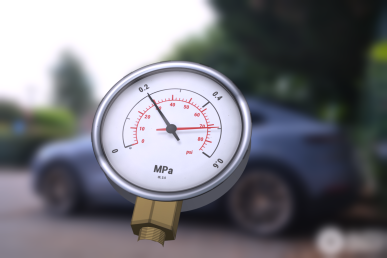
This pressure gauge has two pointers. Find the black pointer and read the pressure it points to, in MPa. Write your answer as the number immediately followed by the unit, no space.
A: 0.2MPa
